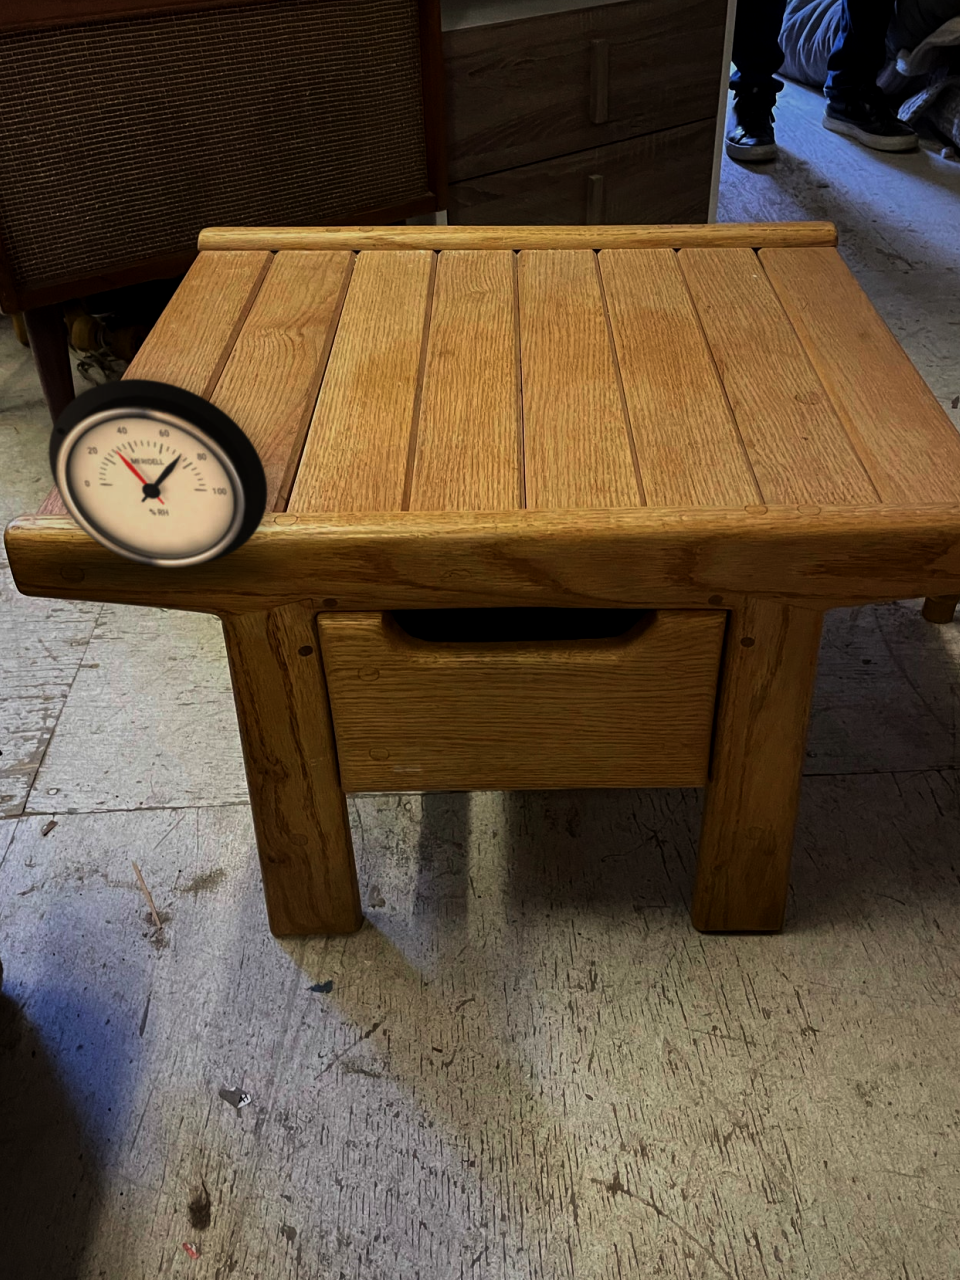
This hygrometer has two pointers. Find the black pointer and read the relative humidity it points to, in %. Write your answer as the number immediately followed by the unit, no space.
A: 72%
